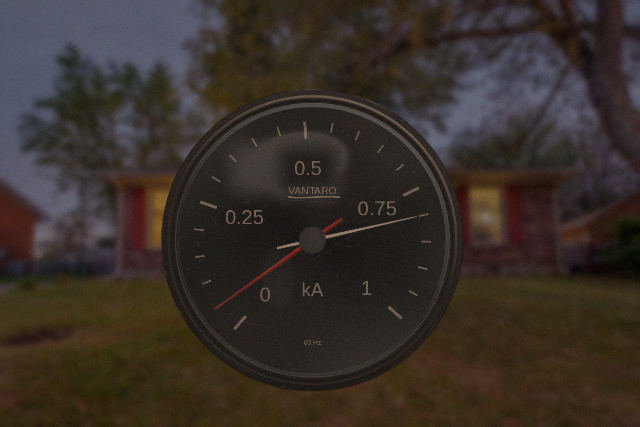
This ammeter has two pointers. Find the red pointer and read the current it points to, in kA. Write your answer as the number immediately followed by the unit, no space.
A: 0.05kA
